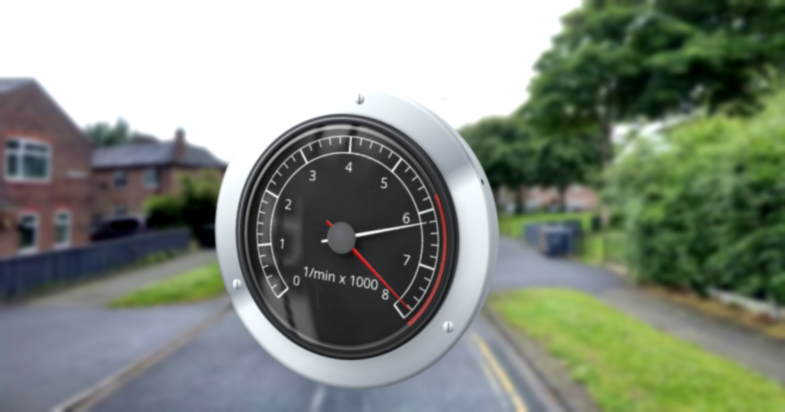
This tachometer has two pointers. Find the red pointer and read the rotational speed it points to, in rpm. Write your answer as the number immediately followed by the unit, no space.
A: 7800rpm
